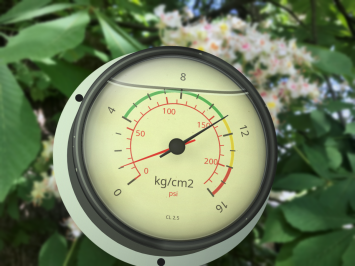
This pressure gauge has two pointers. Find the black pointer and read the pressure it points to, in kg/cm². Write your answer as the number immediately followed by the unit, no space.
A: 11kg/cm²
